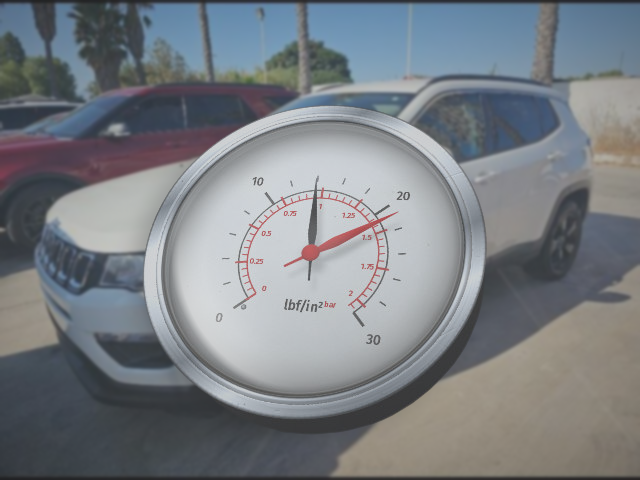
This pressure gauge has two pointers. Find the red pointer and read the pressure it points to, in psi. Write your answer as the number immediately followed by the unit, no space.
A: 21psi
